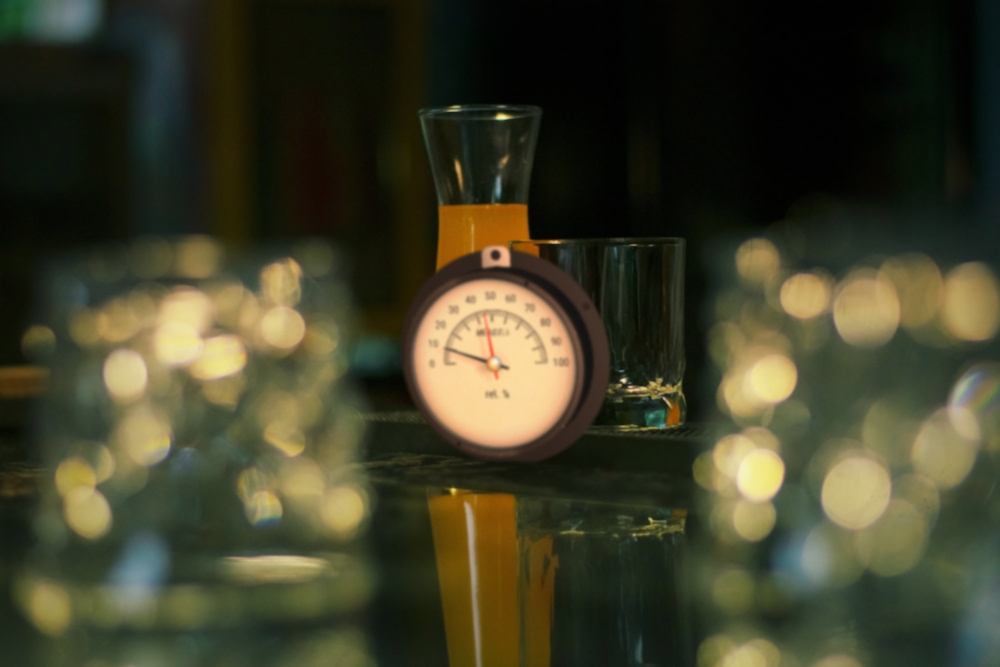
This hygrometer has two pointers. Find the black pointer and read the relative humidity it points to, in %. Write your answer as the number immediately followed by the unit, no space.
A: 10%
